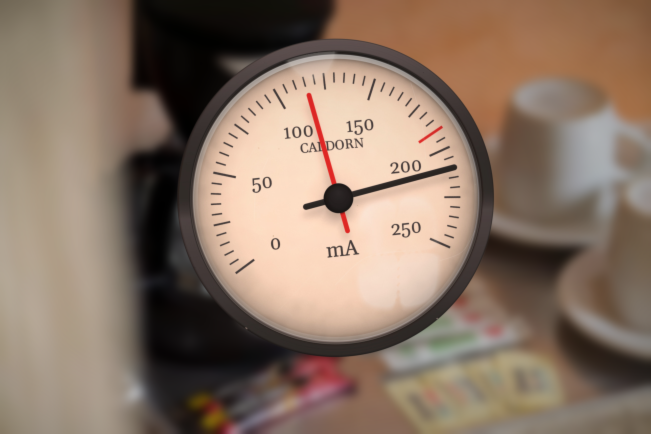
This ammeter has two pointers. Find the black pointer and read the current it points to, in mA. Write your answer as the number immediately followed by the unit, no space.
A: 210mA
